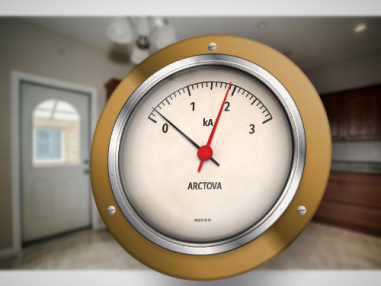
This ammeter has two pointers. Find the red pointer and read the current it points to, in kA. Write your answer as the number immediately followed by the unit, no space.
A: 1.9kA
